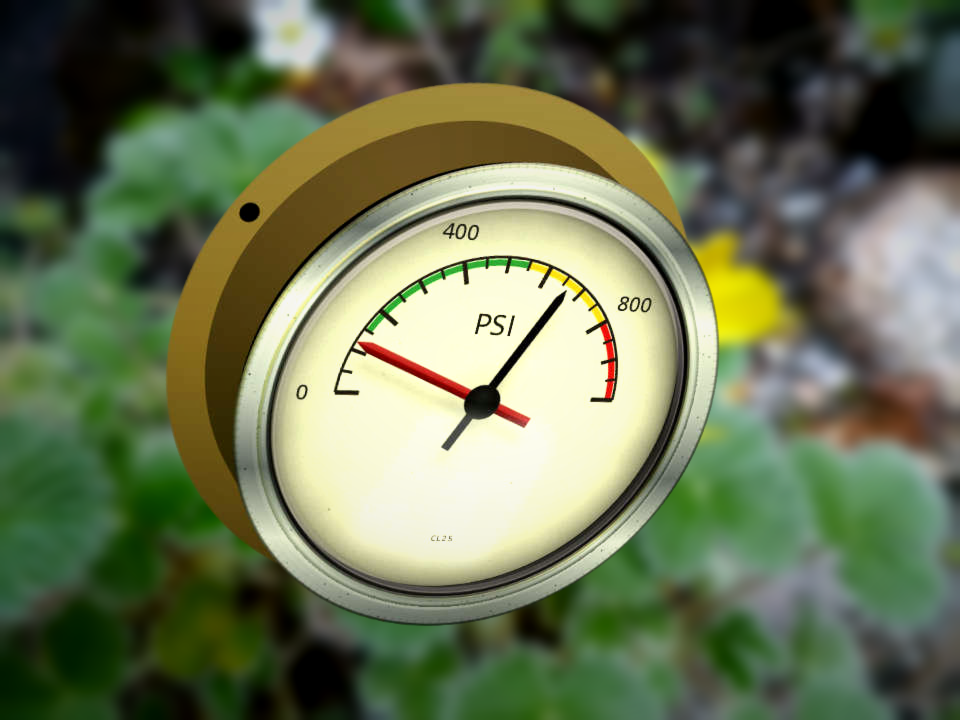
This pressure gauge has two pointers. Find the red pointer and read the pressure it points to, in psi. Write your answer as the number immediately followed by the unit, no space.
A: 125psi
